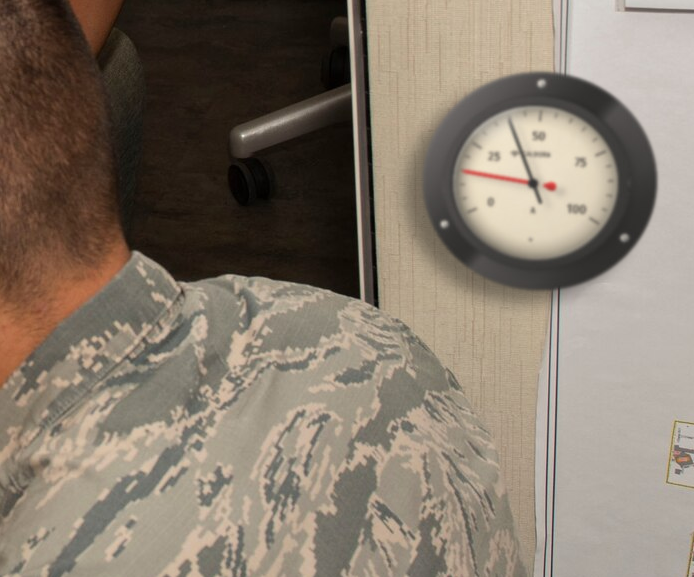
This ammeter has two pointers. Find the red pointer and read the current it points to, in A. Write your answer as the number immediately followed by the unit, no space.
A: 15A
